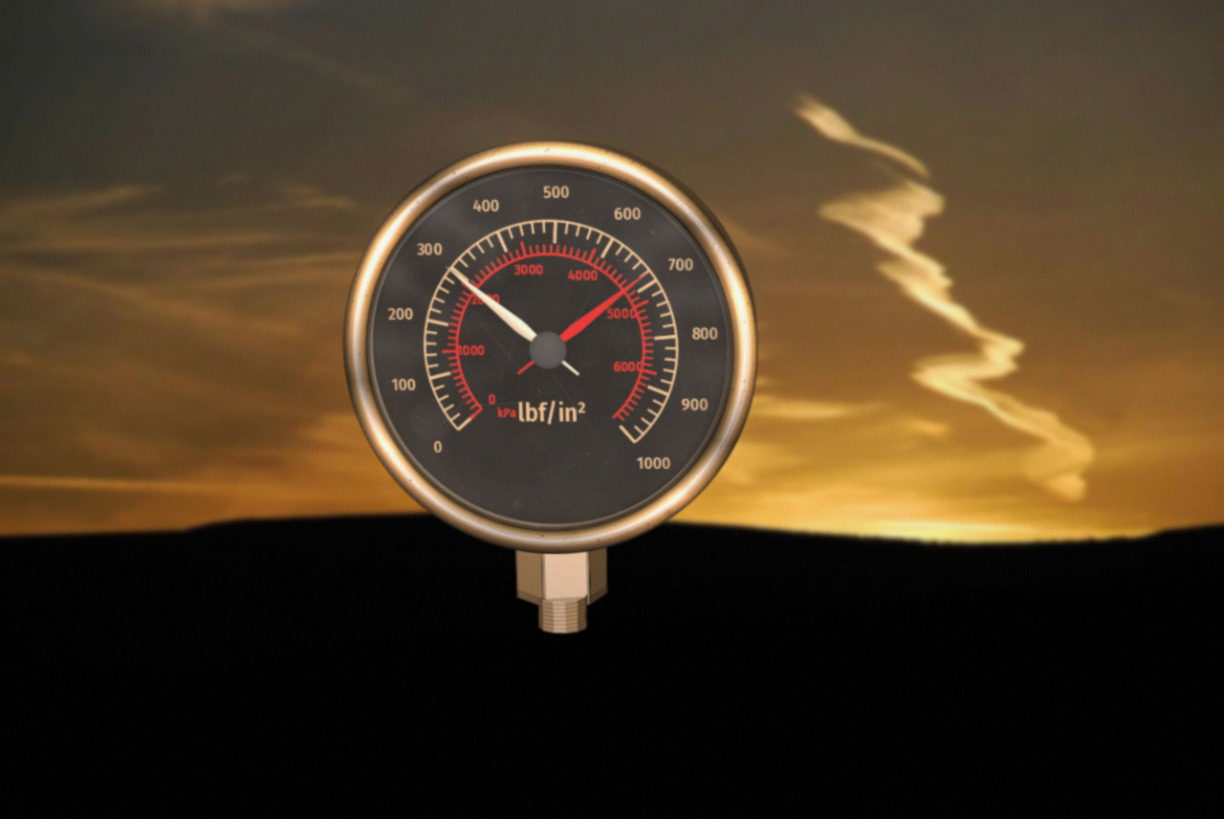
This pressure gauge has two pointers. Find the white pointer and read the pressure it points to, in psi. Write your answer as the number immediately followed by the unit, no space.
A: 300psi
